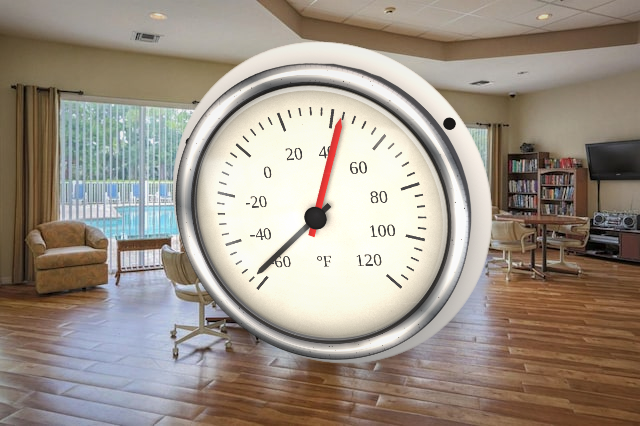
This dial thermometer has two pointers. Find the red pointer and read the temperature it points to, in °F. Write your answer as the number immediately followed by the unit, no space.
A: 44°F
